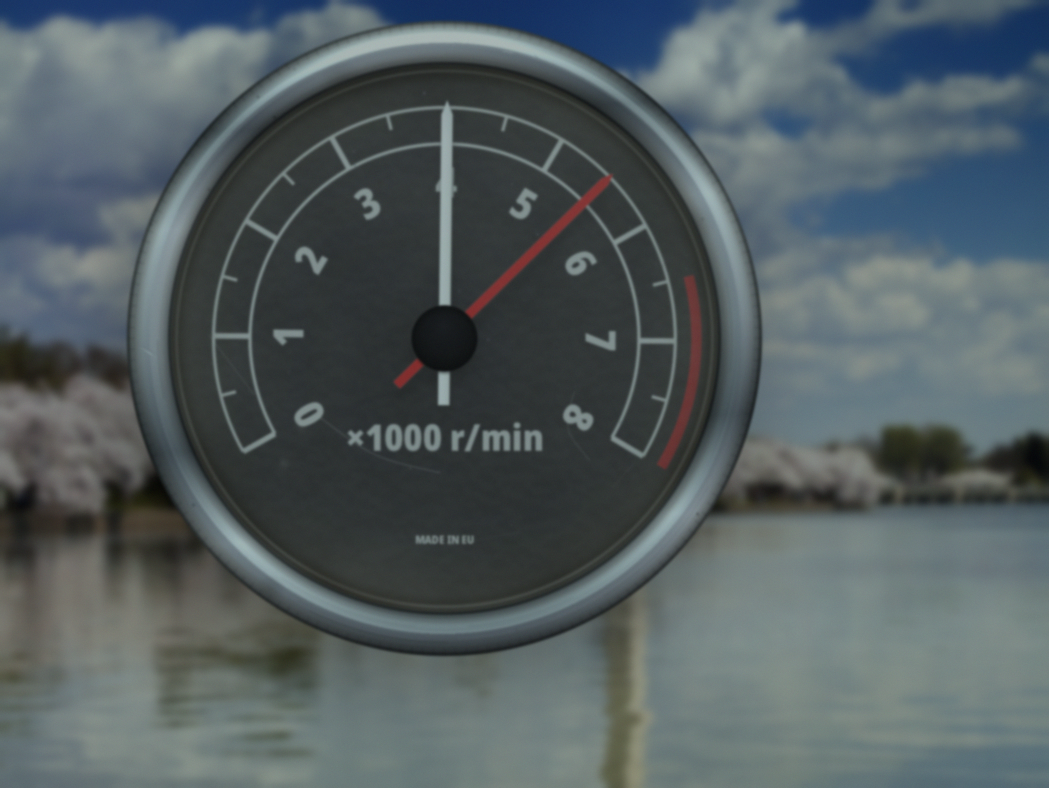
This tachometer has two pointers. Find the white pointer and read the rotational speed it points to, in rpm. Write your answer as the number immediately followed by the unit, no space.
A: 4000rpm
